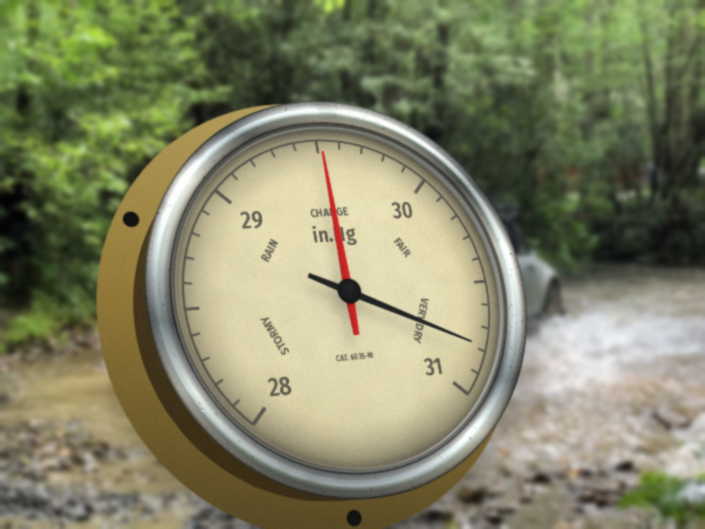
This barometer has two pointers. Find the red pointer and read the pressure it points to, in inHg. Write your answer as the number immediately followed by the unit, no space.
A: 29.5inHg
